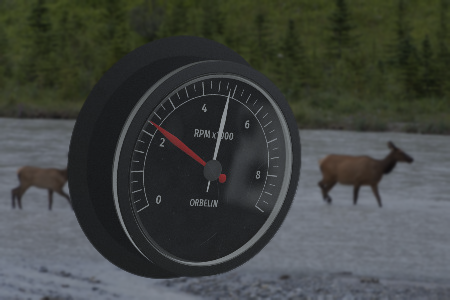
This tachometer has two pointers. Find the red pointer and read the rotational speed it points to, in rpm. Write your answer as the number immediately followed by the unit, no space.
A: 2250rpm
